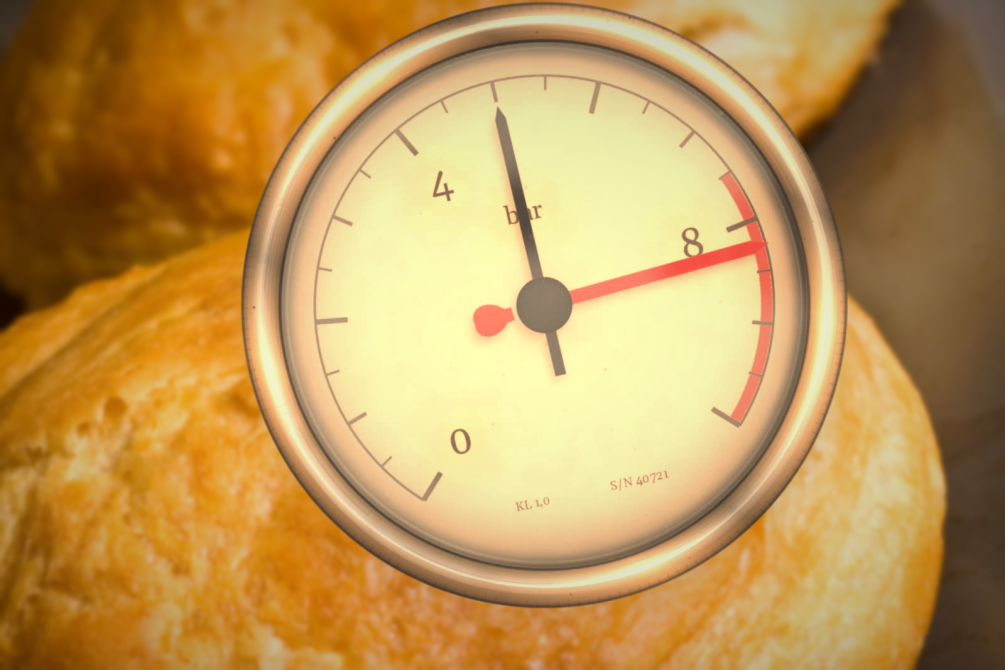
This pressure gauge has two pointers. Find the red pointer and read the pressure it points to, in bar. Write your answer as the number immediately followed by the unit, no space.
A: 8.25bar
